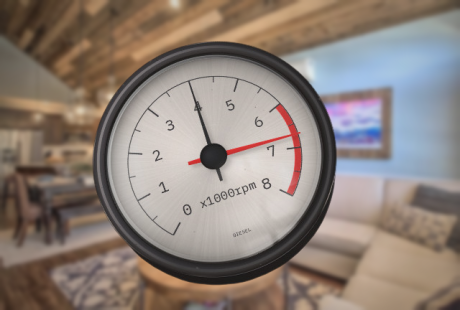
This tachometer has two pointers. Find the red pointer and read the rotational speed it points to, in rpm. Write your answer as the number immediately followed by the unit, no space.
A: 6750rpm
